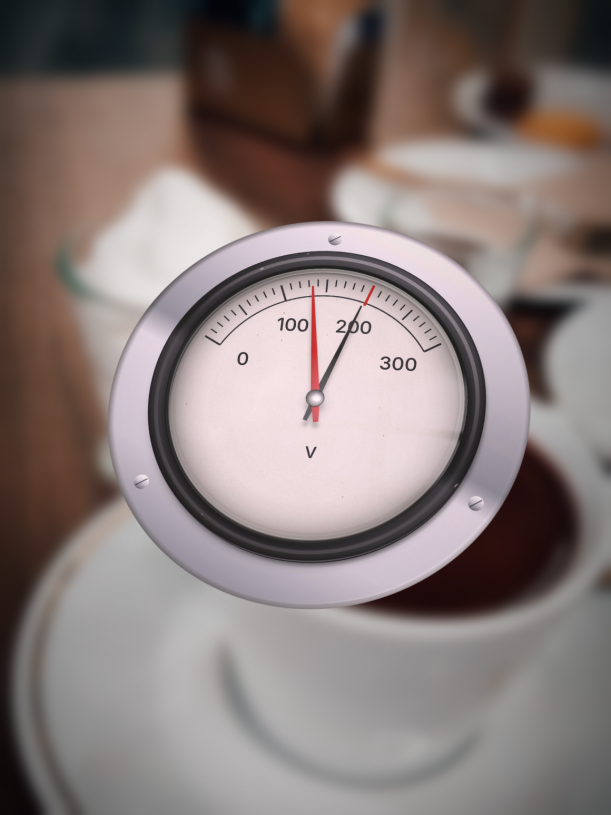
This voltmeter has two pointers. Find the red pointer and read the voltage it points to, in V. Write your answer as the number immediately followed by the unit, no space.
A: 135V
